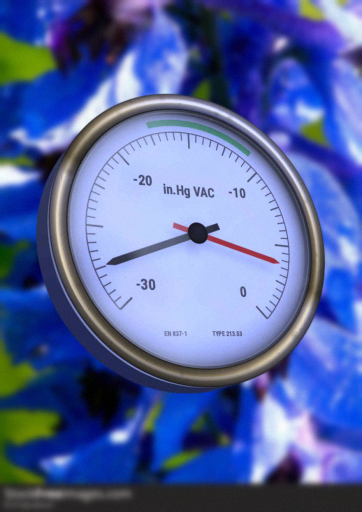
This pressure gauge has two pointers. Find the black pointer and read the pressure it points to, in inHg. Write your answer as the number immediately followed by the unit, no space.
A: -27.5inHg
